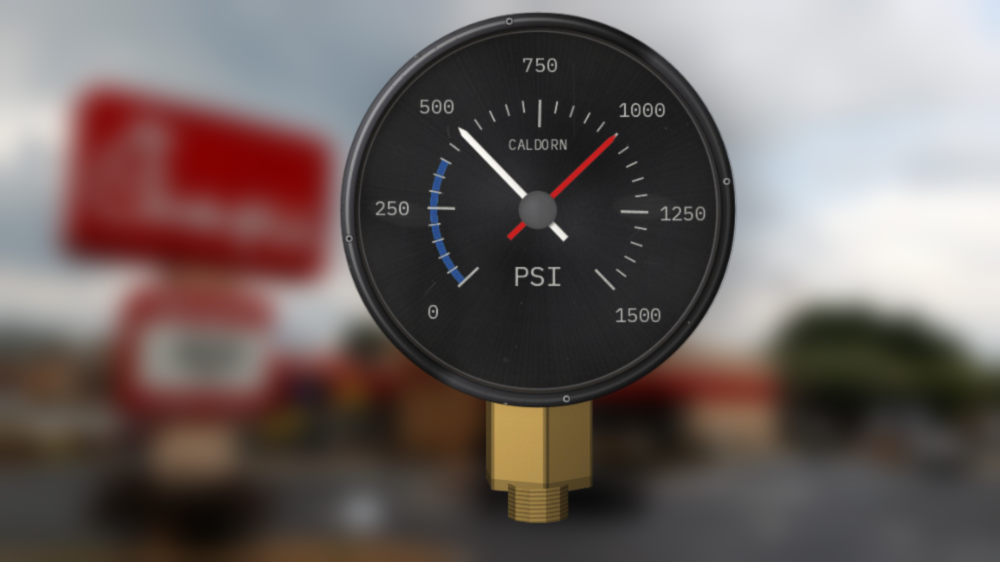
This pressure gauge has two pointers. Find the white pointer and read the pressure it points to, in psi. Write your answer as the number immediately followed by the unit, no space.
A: 500psi
